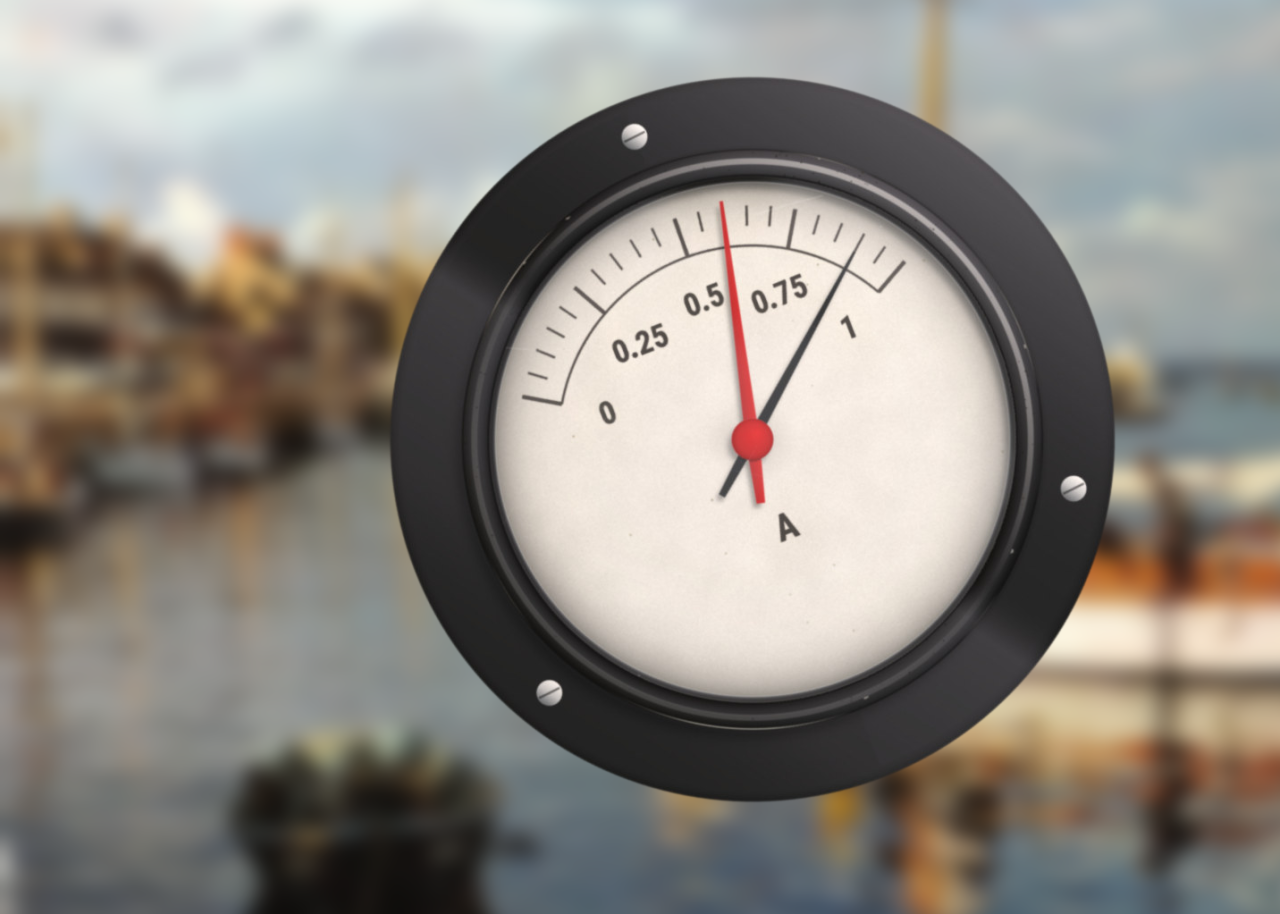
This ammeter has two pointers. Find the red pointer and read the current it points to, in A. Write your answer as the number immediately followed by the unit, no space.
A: 0.6A
